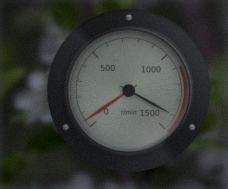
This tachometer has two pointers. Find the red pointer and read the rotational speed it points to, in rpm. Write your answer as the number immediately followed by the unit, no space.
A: 50rpm
